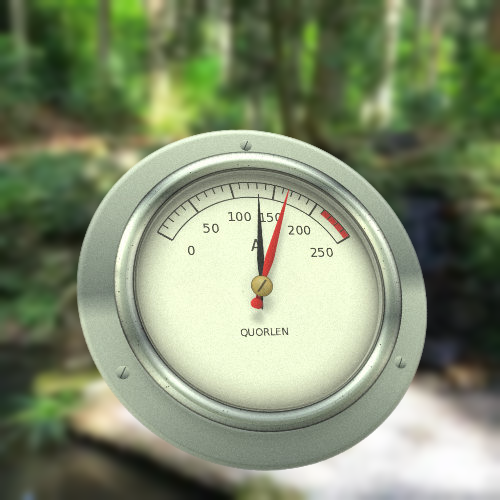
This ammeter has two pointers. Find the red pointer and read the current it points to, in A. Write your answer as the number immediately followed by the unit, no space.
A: 165A
